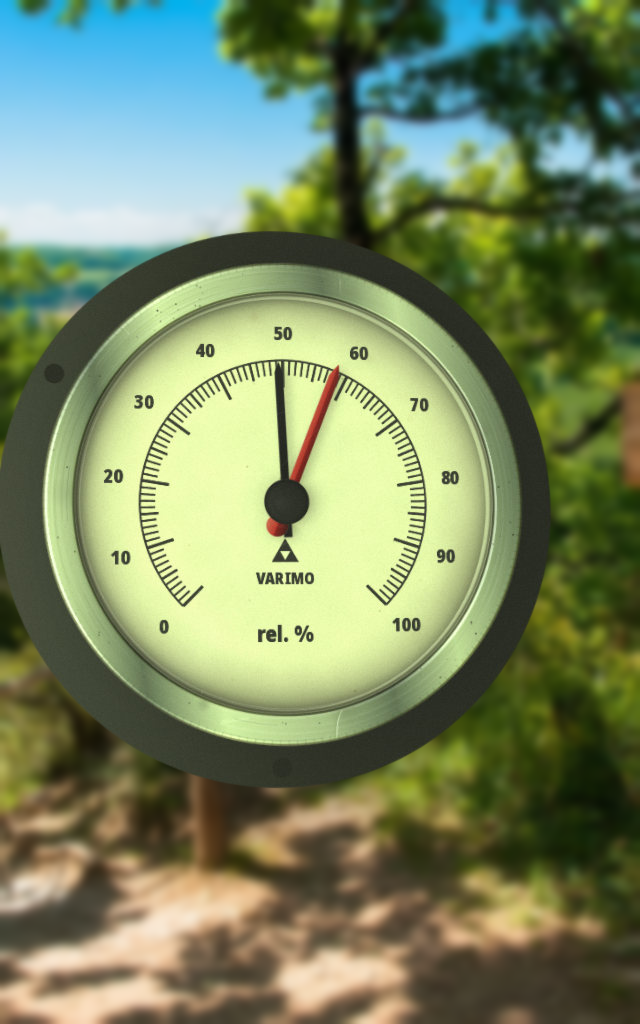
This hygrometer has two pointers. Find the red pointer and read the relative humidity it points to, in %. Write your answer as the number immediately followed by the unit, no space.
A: 58%
